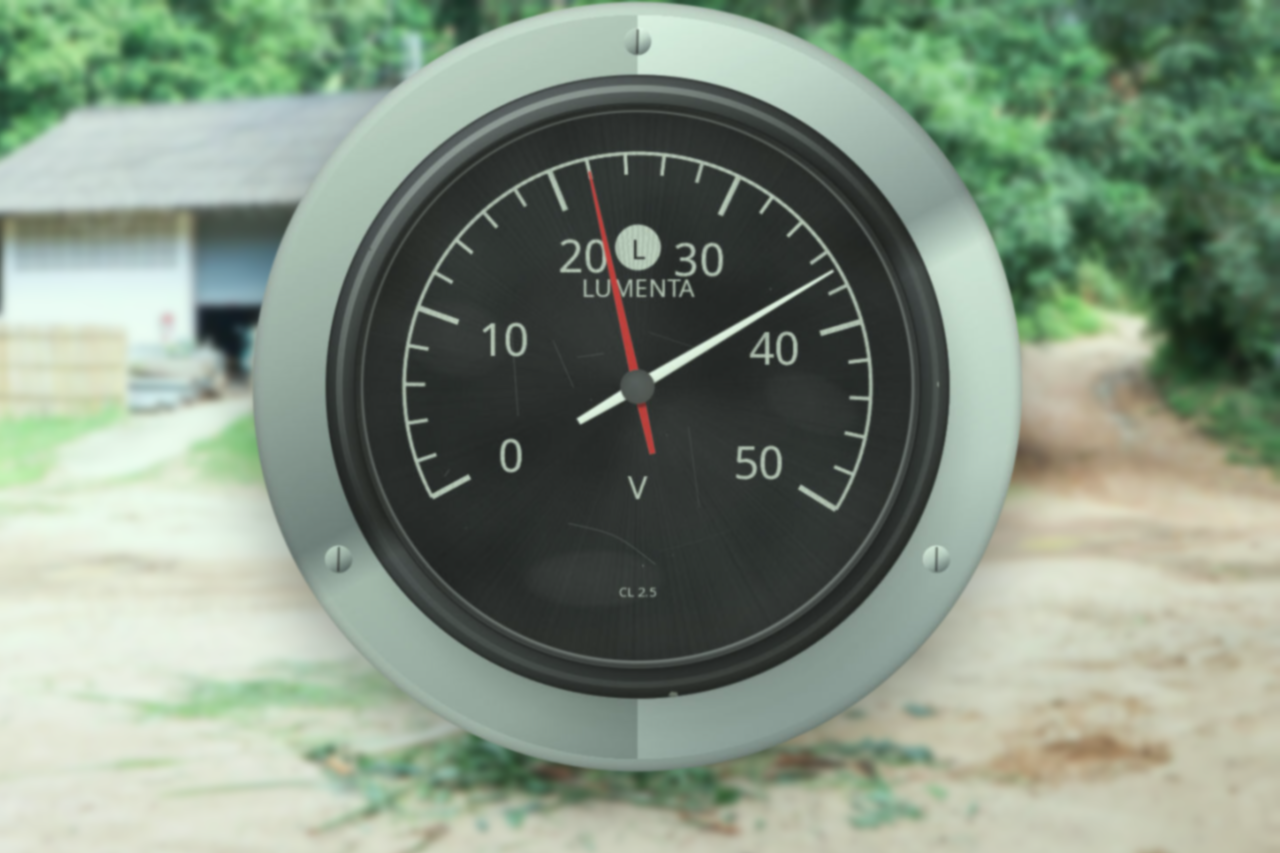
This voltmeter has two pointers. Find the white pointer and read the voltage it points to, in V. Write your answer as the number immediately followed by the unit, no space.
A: 37V
